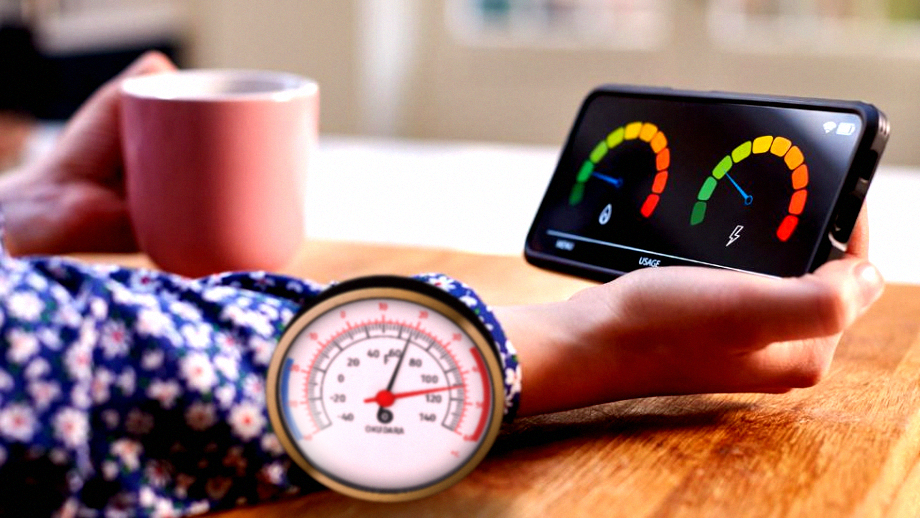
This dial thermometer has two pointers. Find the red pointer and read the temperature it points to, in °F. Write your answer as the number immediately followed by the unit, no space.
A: 110°F
